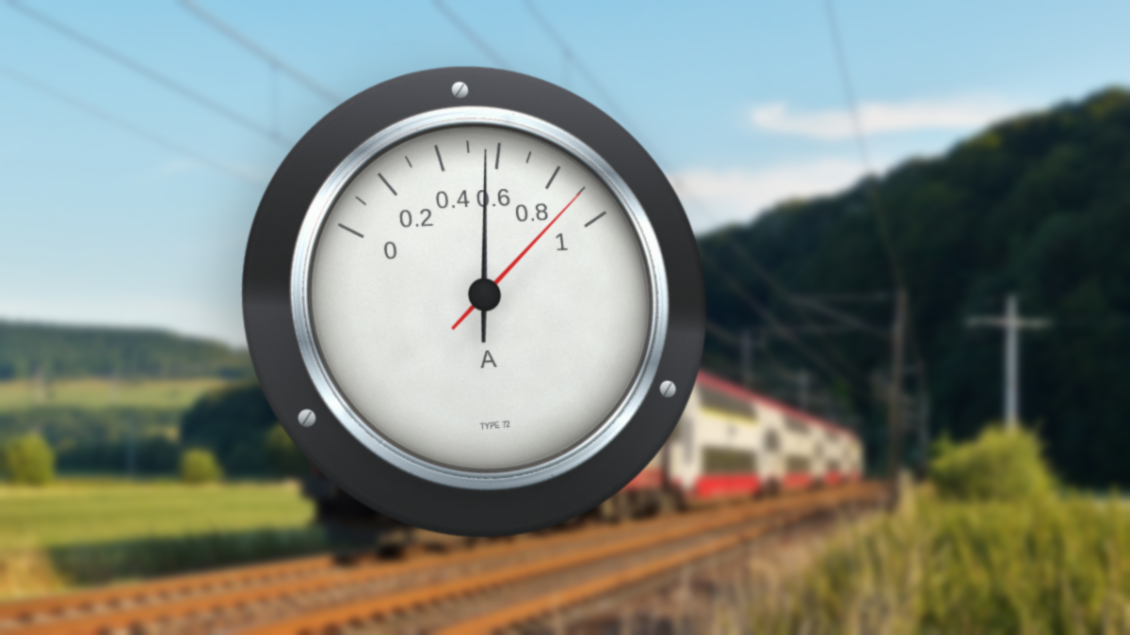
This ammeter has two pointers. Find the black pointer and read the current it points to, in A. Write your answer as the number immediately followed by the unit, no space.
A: 0.55A
